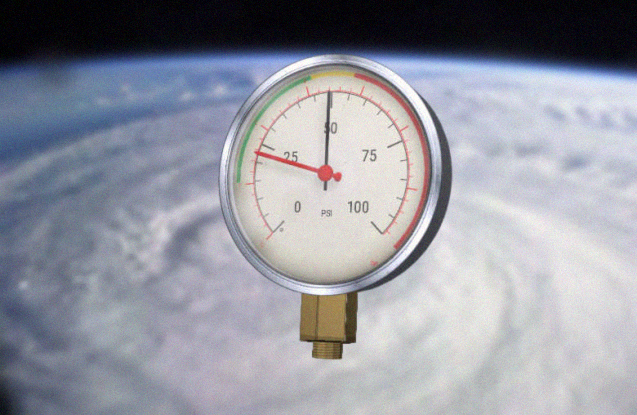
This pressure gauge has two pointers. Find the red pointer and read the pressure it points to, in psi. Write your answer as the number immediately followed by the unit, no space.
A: 22.5psi
